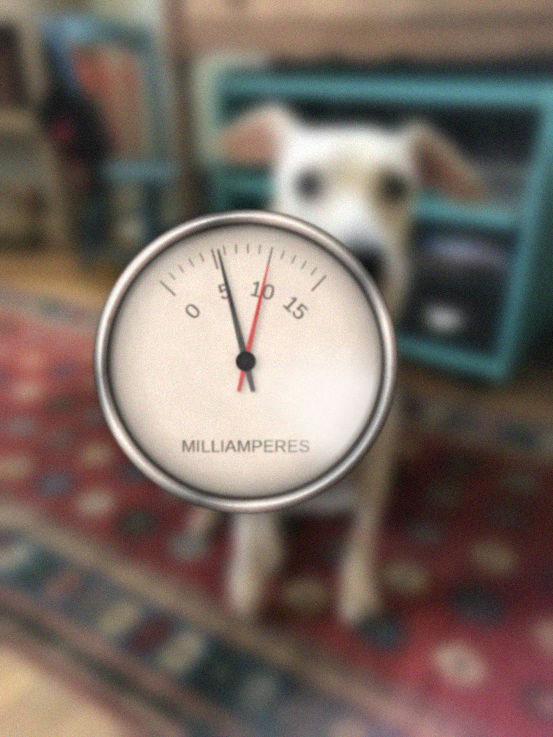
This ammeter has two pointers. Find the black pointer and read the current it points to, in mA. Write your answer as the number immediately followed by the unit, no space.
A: 5.5mA
